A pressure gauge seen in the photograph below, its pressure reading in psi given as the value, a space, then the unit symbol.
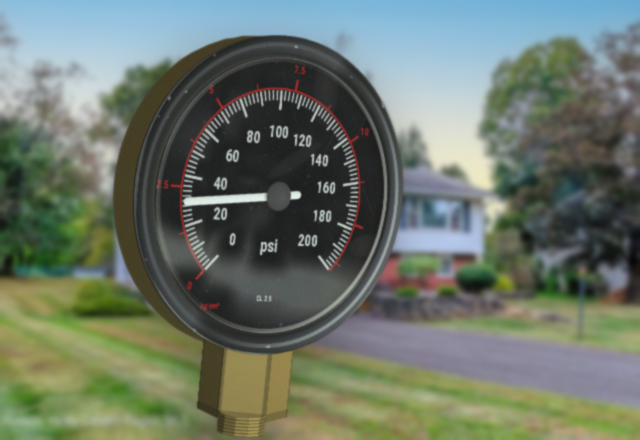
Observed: 30 psi
